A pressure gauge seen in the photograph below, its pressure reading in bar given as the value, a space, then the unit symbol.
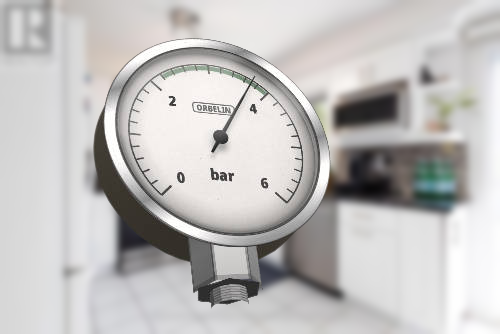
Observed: 3.7 bar
